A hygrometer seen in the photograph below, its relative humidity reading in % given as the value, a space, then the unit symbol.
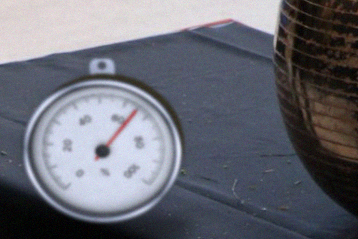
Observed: 65 %
